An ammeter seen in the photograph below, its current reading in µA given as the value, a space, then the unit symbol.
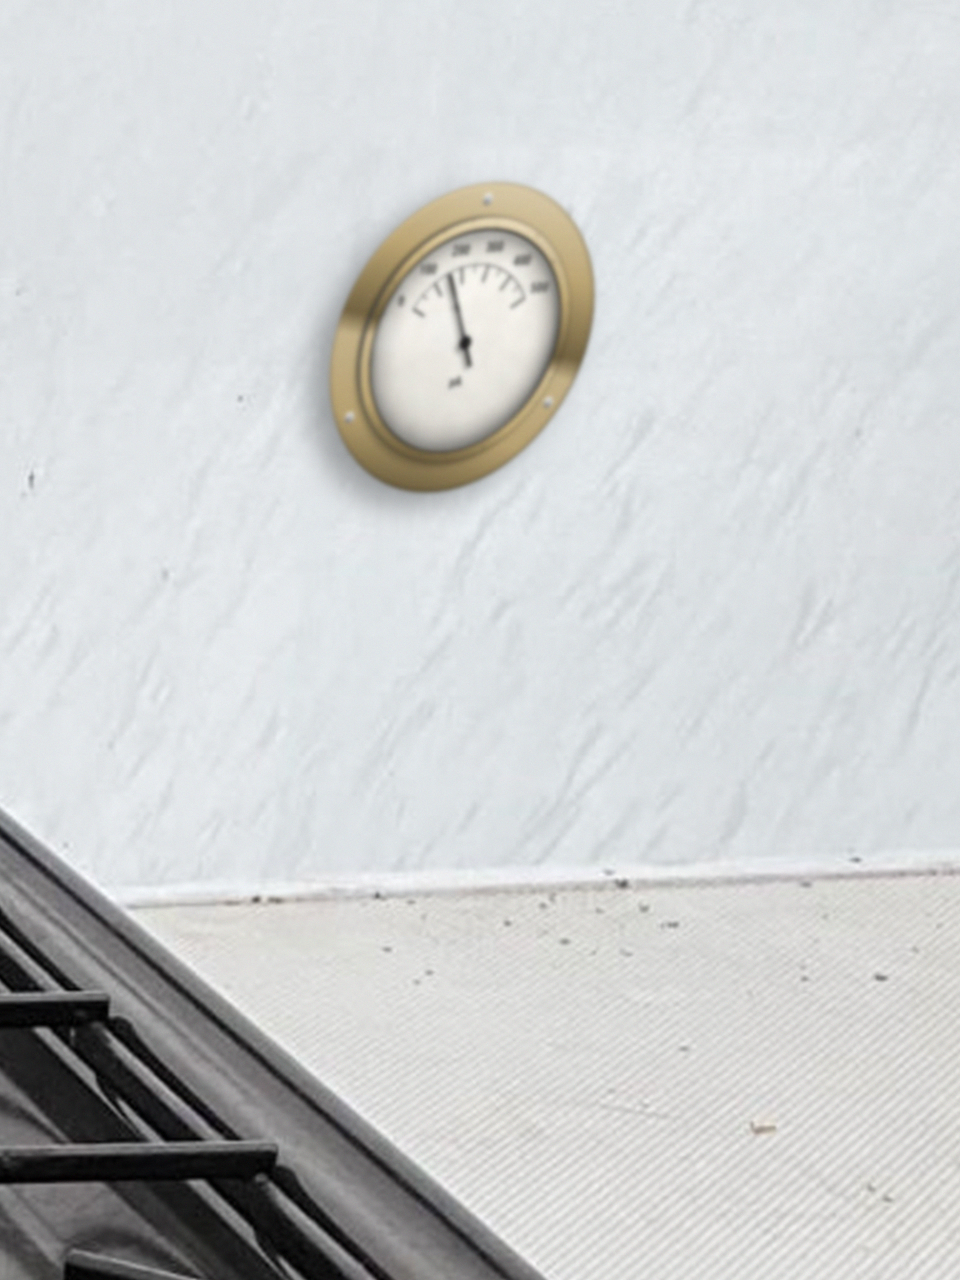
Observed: 150 µA
